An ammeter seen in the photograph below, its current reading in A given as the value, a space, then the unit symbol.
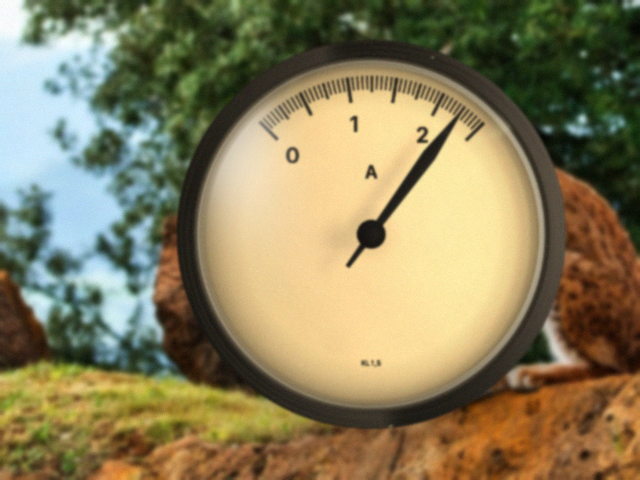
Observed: 2.25 A
